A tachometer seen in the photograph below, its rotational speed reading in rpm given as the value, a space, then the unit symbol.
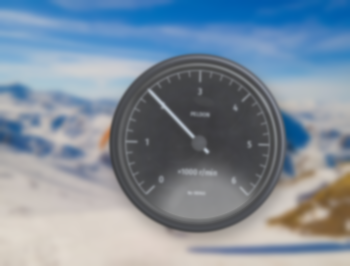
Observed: 2000 rpm
